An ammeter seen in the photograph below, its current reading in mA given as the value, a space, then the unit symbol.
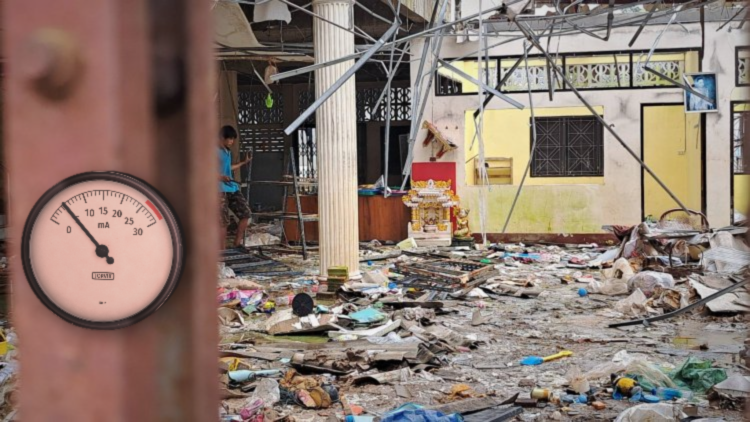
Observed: 5 mA
